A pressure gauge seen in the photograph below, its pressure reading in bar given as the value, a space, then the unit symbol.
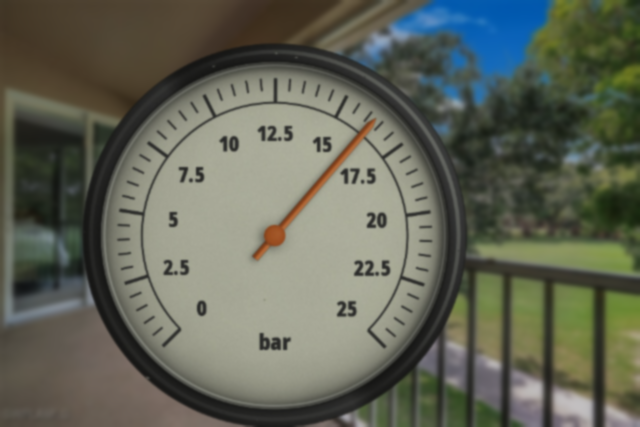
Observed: 16.25 bar
